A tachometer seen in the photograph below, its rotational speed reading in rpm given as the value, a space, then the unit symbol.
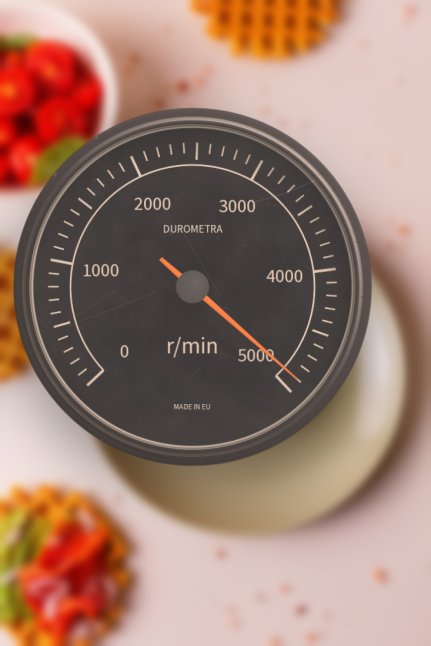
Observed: 4900 rpm
